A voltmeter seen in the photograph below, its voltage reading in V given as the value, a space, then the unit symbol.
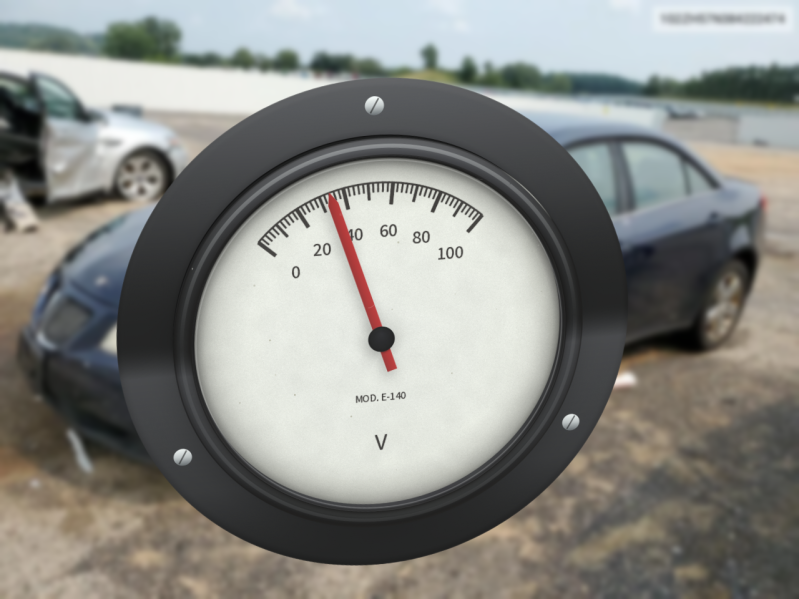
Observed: 34 V
